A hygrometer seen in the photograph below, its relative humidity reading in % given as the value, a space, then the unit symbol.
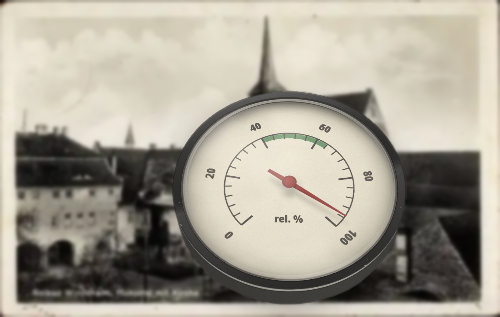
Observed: 96 %
